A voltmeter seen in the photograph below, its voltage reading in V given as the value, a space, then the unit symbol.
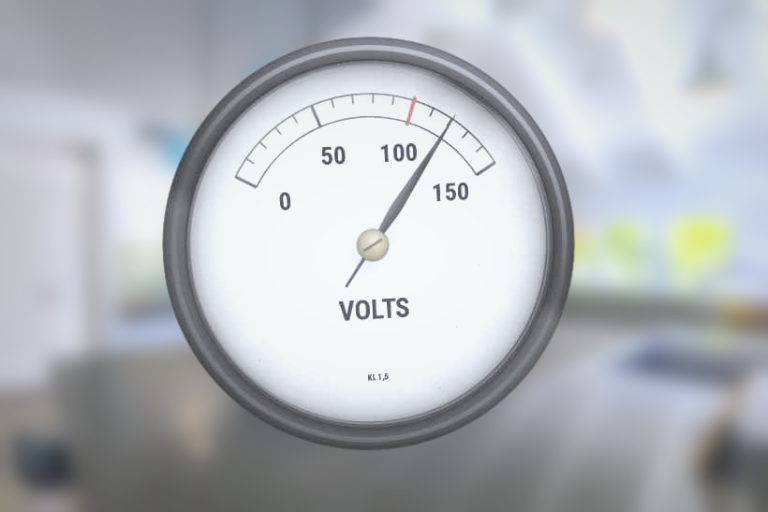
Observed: 120 V
